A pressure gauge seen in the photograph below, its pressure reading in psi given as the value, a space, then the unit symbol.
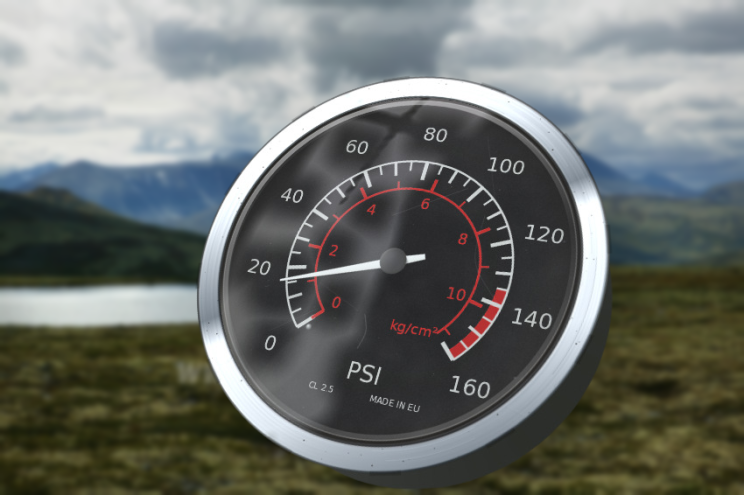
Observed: 15 psi
